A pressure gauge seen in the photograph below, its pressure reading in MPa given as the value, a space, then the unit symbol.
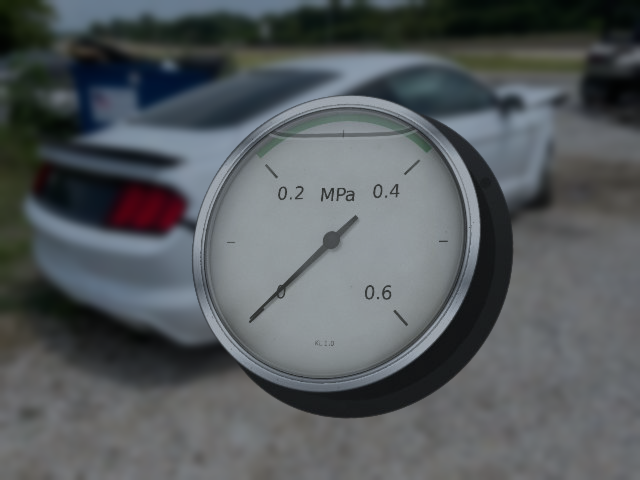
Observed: 0 MPa
